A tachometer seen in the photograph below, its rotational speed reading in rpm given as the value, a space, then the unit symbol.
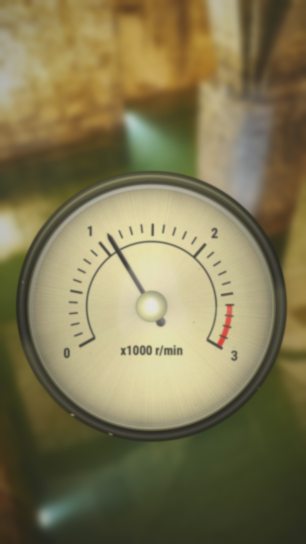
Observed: 1100 rpm
